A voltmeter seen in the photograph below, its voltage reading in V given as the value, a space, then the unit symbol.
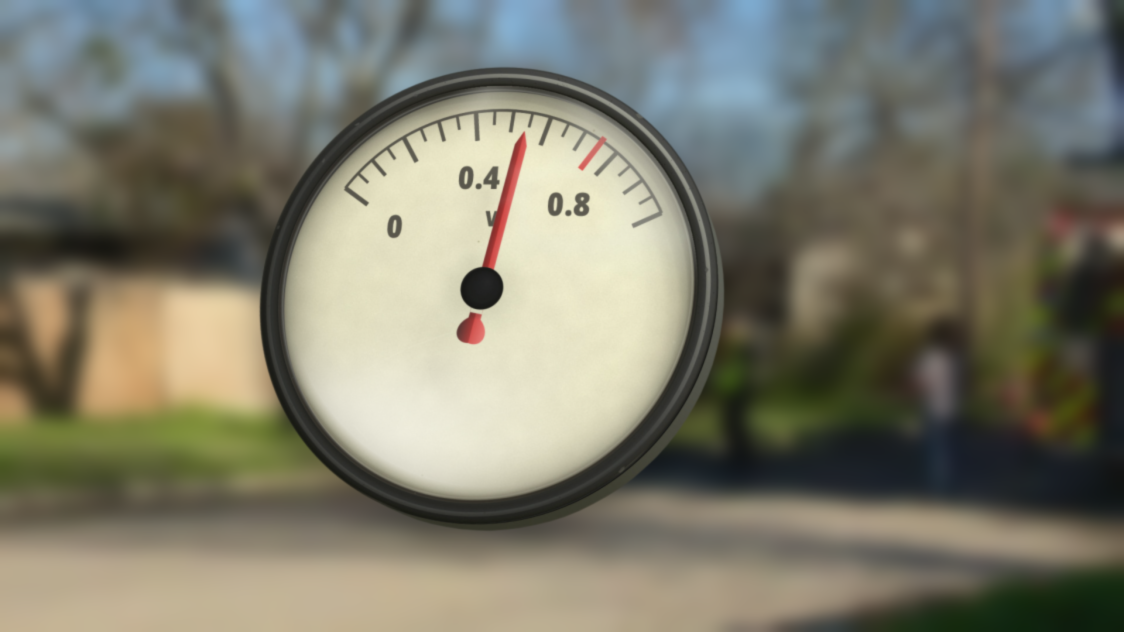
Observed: 0.55 V
